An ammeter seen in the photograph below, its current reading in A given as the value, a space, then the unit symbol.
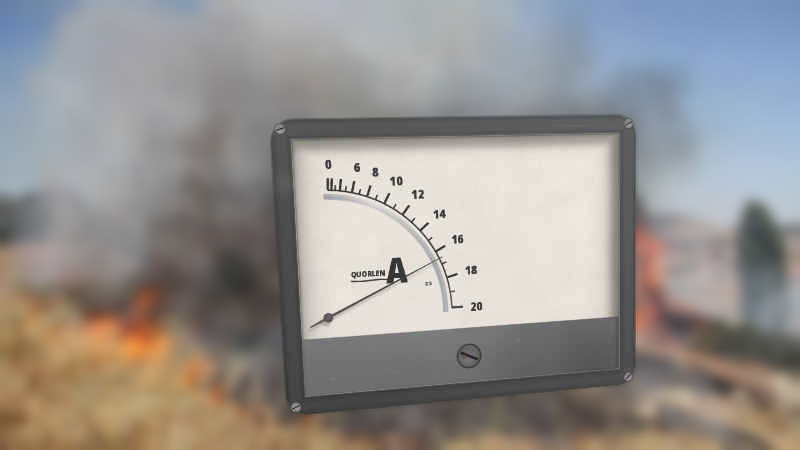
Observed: 16.5 A
